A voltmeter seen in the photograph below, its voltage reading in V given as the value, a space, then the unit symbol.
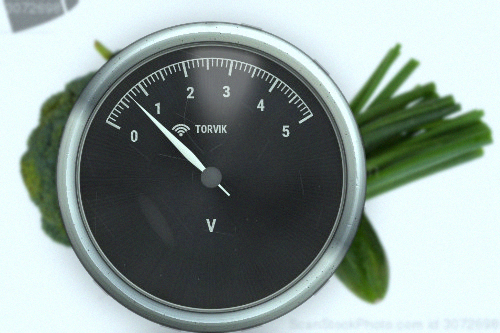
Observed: 0.7 V
